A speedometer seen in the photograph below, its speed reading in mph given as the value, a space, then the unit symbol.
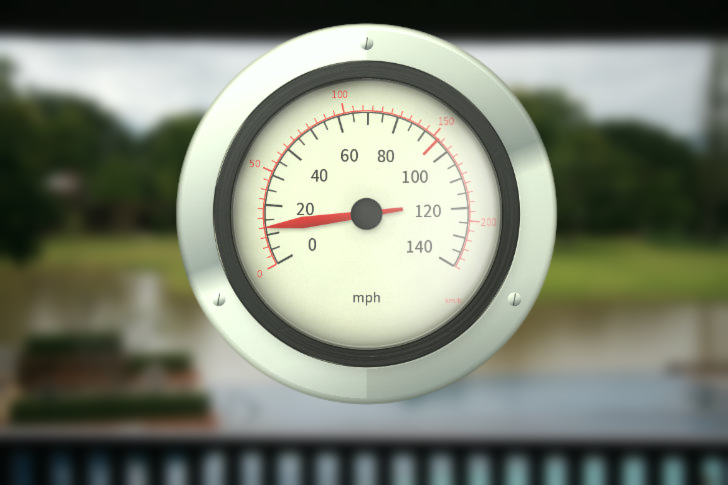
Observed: 12.5 mph
